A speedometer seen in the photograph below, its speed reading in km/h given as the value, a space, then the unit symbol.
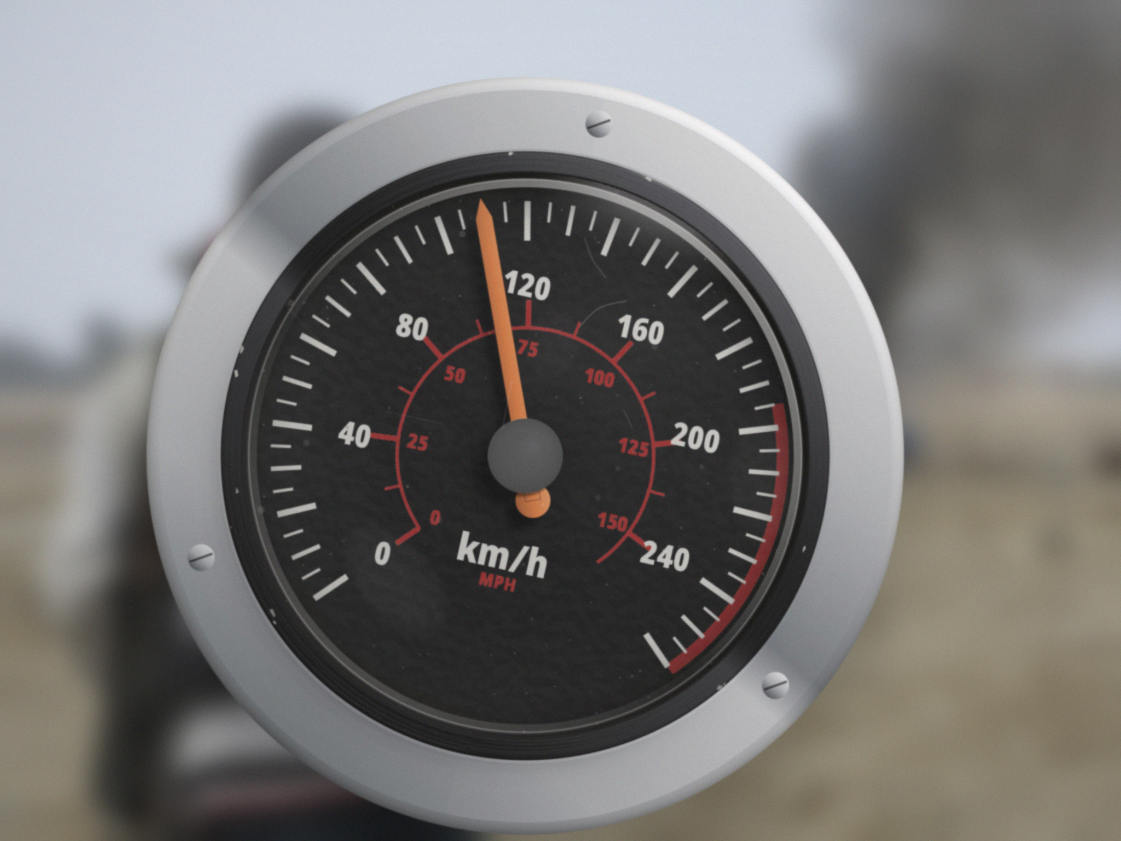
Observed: 110 km/h
